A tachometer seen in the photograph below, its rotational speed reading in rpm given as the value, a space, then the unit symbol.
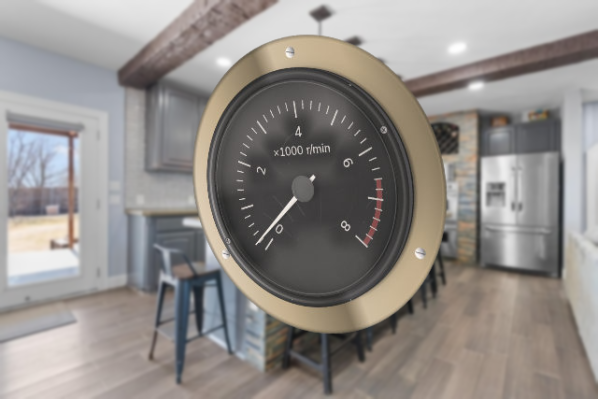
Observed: 200 rpm
